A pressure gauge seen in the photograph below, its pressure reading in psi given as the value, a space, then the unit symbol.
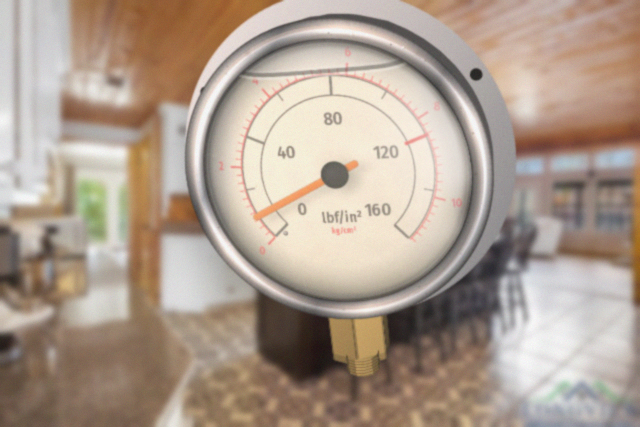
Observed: 10 psi
